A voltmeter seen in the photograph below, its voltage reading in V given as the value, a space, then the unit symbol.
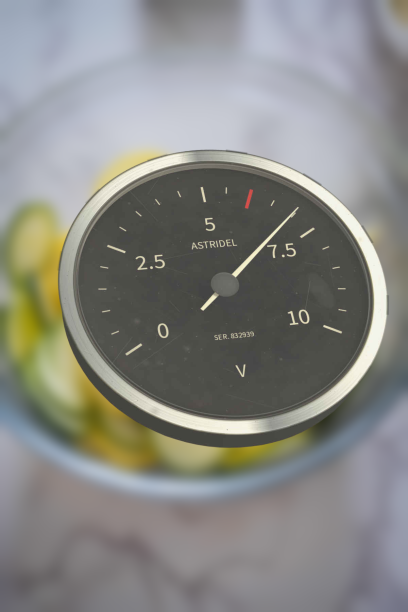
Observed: 7 V
